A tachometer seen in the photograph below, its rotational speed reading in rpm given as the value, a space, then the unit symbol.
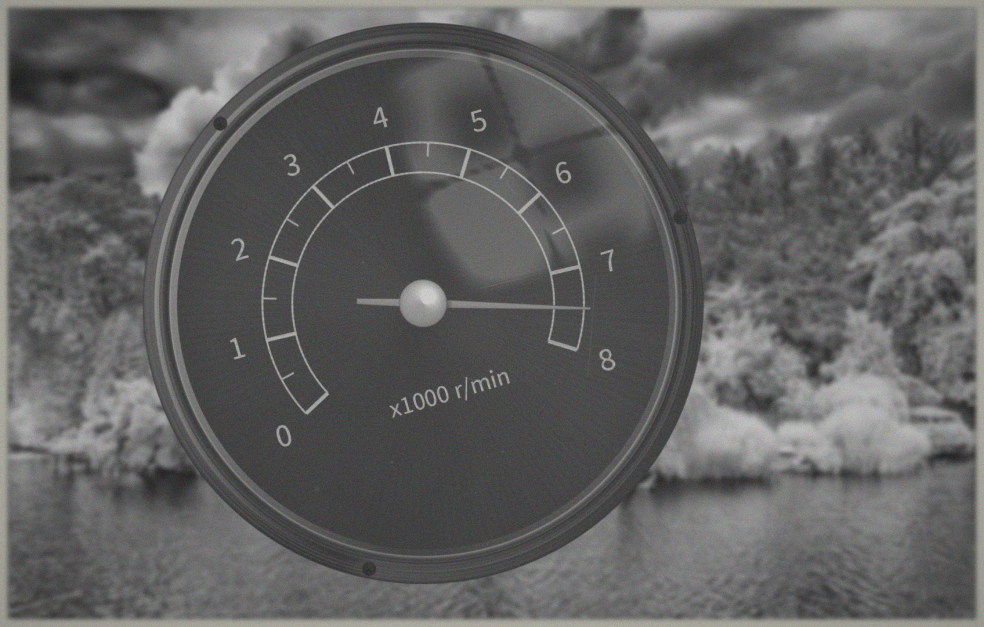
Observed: 7500 rpm
